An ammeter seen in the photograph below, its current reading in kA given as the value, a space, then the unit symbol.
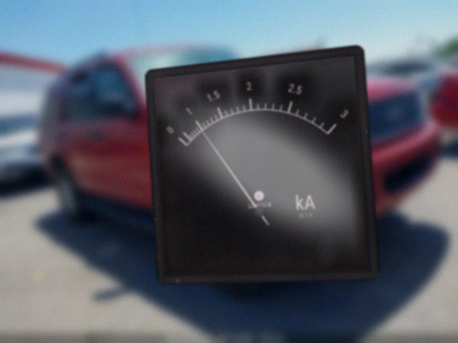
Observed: 1 kA
